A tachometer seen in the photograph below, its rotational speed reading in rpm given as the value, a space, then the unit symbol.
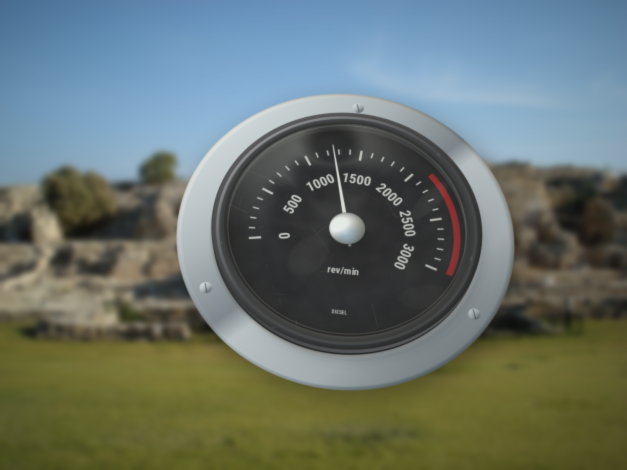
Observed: 1250 rpm
